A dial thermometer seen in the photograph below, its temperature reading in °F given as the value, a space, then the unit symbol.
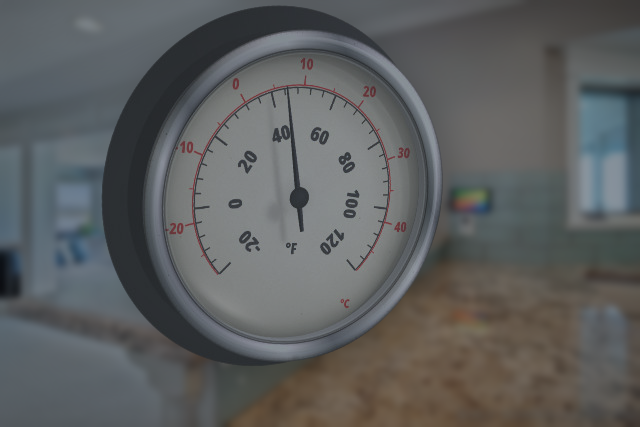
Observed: 44 °F
